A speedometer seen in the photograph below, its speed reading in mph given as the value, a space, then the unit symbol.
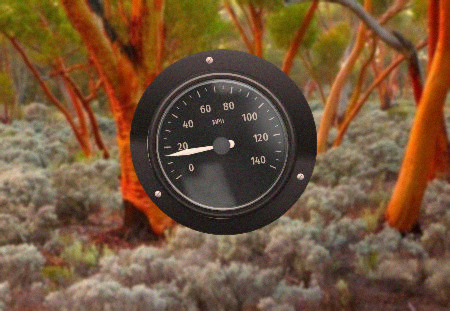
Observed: 15 mph
